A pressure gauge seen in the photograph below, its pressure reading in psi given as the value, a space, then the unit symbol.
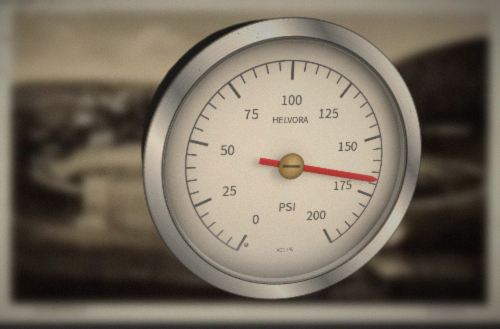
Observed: 167.5 psi
